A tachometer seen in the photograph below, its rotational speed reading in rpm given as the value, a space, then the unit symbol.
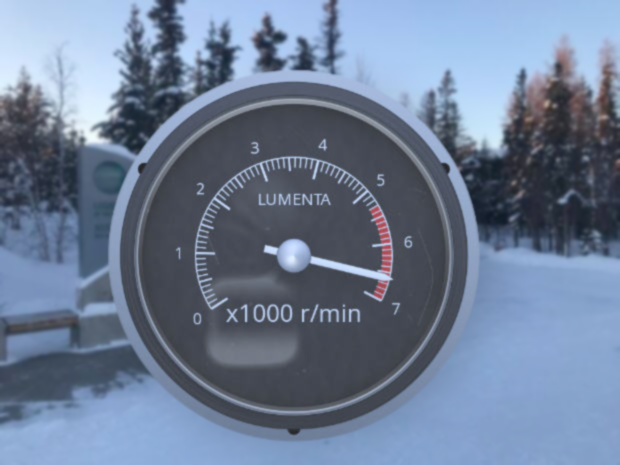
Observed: 6600 rpm
